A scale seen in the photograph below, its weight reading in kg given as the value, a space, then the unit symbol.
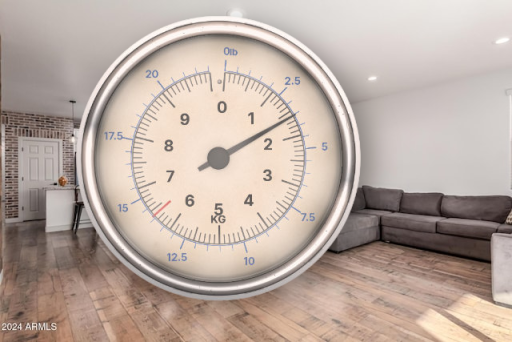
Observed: 1.6 kg
